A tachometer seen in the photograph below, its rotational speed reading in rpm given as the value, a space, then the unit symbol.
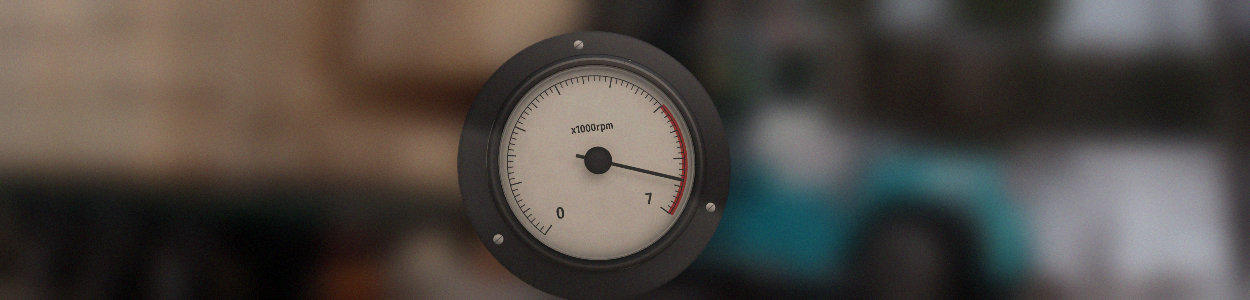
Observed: 6400 rpm
